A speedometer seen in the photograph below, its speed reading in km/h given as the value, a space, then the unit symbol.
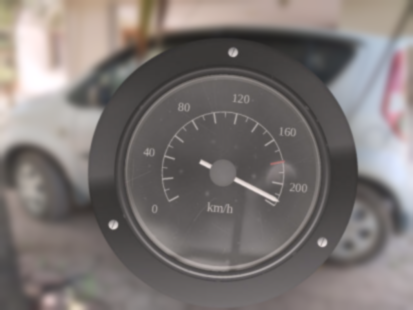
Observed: 215 km/h
